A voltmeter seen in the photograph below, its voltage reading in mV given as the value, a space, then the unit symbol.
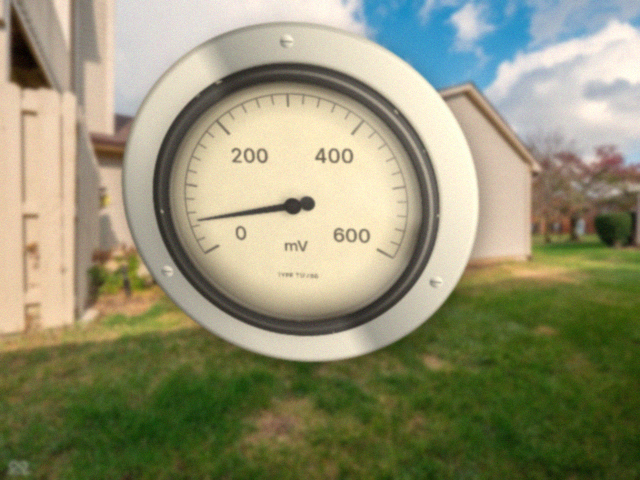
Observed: 50 mV
